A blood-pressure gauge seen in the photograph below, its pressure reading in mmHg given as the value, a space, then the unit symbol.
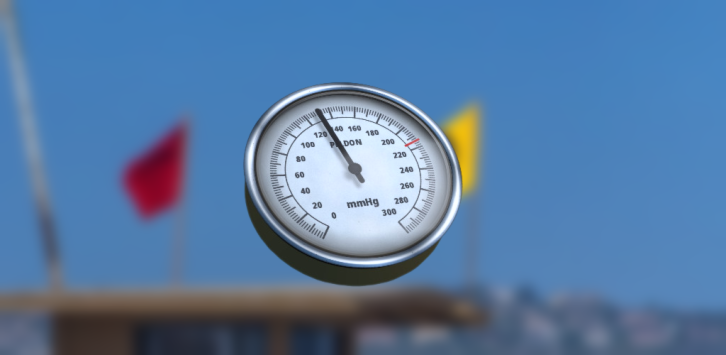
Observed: 130 mmHg
